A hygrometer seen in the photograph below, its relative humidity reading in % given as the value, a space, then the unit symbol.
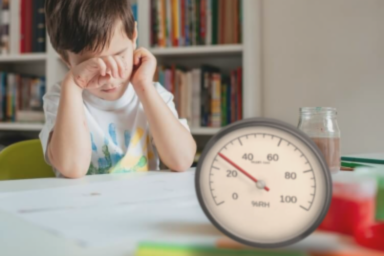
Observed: 28 %
